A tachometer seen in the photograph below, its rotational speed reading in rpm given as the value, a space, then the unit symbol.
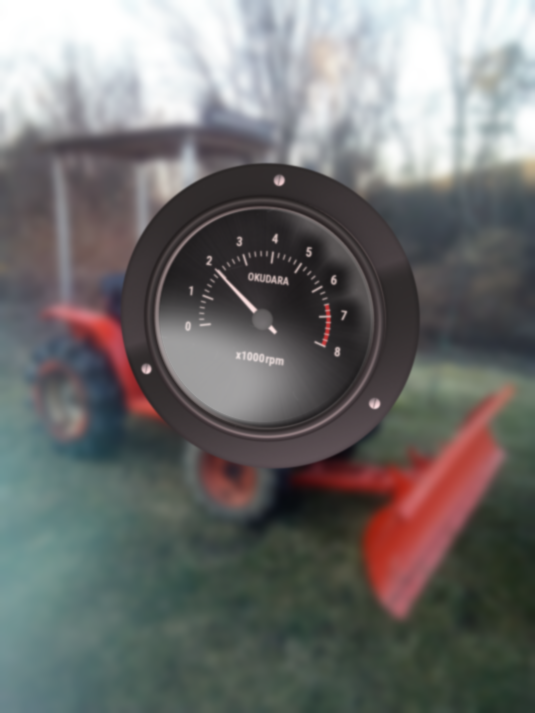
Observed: 2000 rpm
